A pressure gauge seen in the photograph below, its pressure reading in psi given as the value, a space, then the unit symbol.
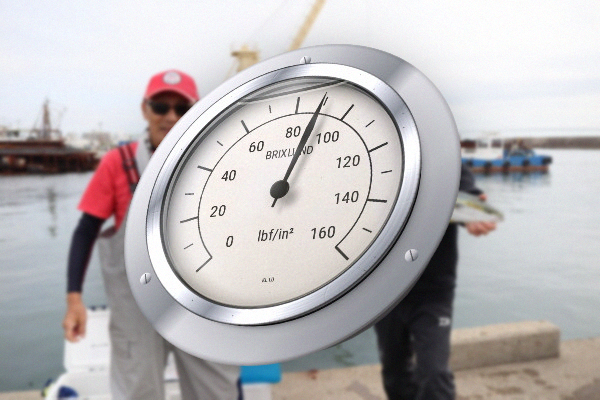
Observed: 90 psi
